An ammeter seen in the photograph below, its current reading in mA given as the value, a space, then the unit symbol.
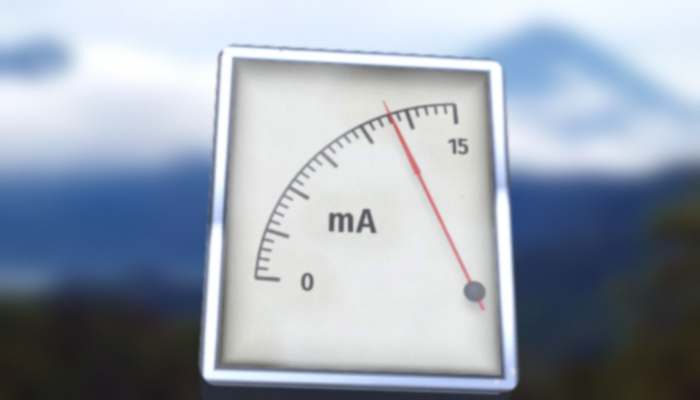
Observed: 11.5 mA
